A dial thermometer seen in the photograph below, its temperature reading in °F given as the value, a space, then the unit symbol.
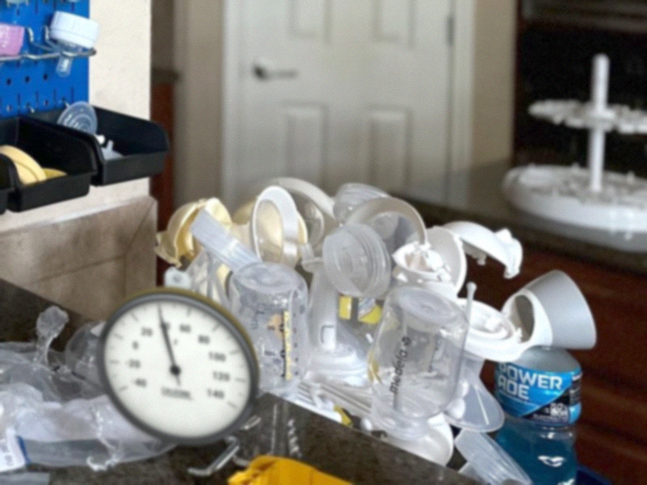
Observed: 40 °F
